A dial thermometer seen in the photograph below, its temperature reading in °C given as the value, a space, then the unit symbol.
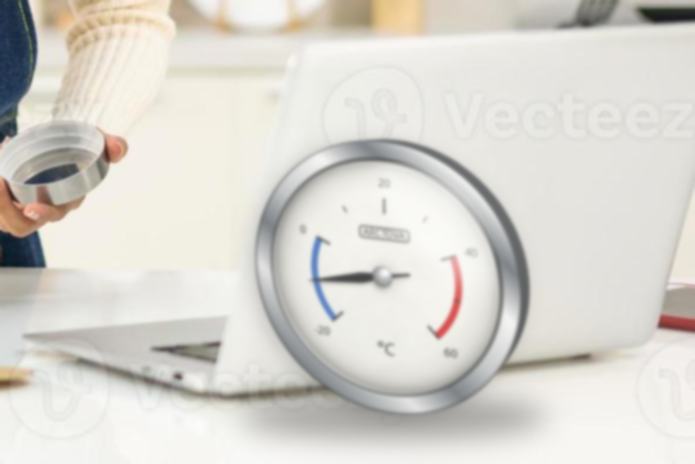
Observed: -10 °C
